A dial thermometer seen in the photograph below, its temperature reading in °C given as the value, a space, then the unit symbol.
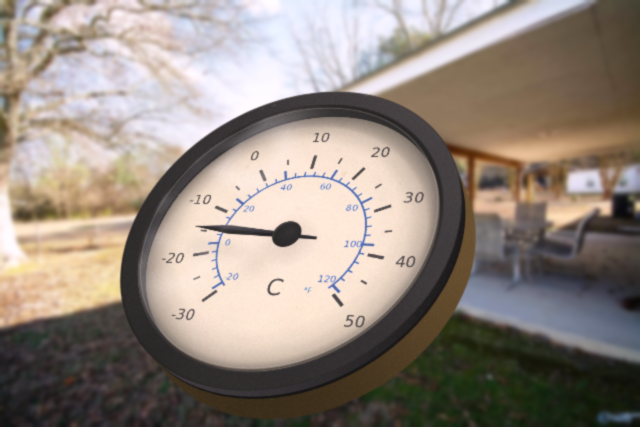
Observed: -15 °C
